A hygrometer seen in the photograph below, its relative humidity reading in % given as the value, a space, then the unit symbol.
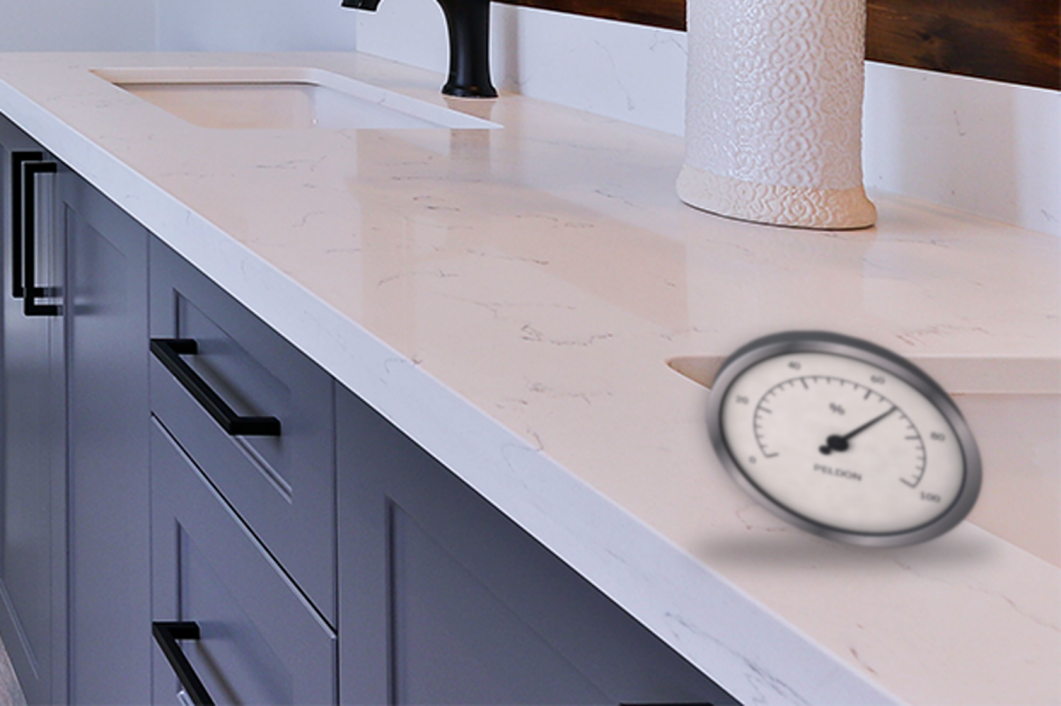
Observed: 68 %
